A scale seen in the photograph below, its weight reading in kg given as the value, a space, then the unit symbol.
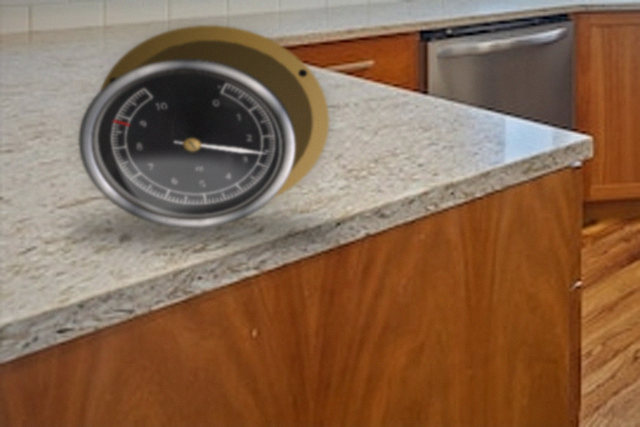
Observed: 2.5 kg
